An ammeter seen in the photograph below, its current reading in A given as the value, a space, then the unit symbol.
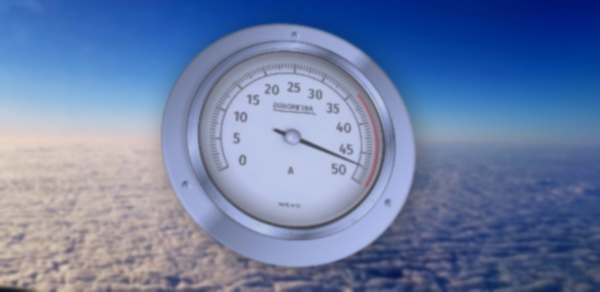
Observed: 47.5 A
